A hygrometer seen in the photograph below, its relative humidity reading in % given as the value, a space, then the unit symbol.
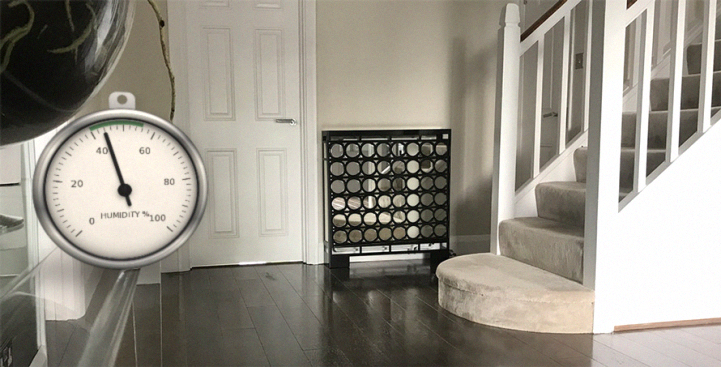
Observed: 44 %
